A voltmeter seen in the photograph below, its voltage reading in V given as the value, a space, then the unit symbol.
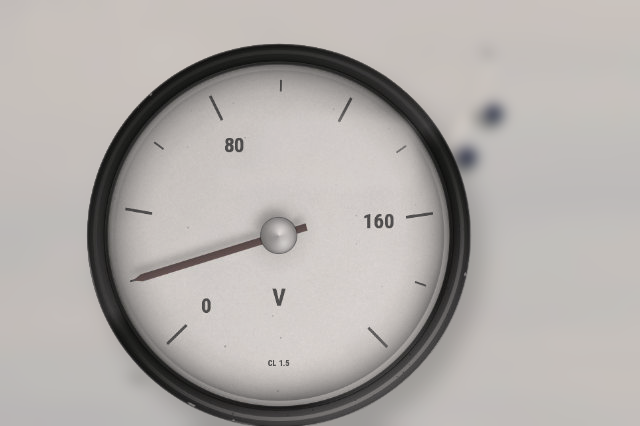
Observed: 20 V
